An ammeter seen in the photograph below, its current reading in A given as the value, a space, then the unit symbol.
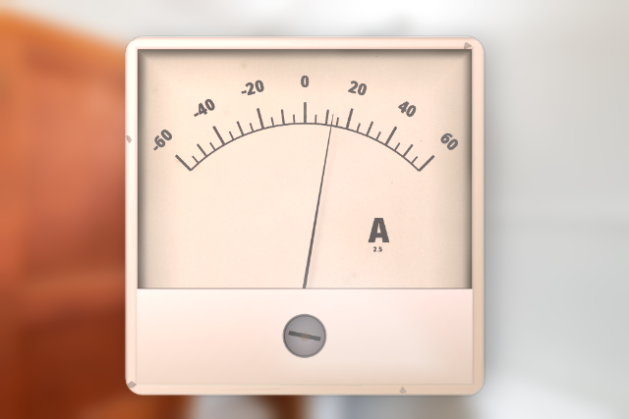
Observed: 12.5 A
